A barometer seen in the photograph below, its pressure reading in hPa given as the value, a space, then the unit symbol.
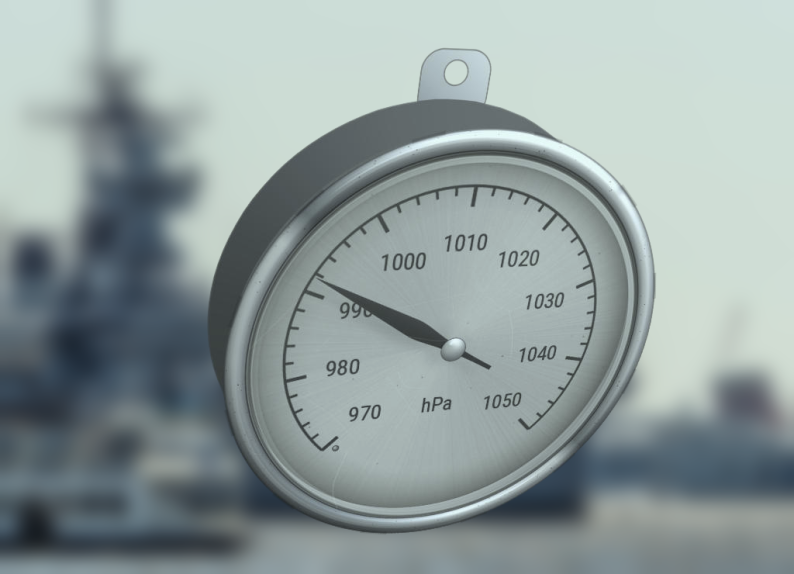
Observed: 992 hPa
